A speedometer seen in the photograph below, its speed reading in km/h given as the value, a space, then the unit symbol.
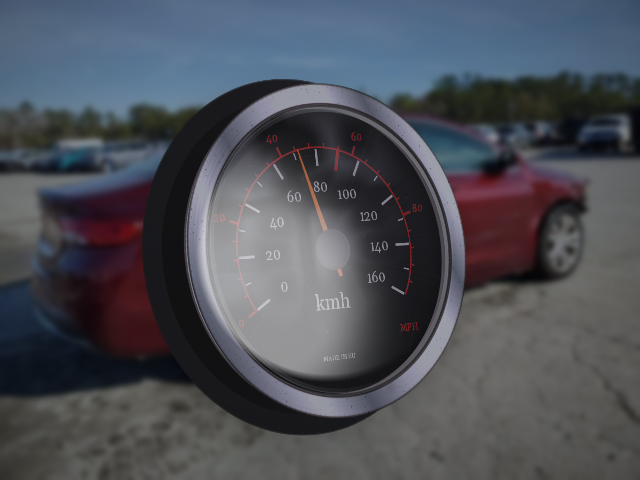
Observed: 70 km/h
